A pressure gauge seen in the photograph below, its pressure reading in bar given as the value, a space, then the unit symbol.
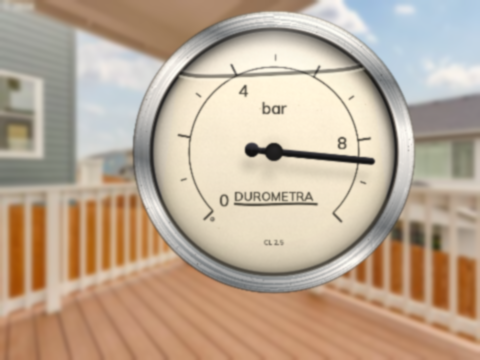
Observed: 8.5 bar
